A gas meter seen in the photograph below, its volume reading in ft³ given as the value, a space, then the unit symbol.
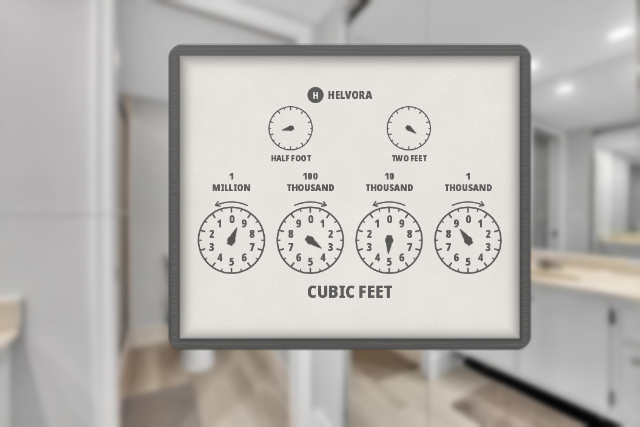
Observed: 934900 ft³
